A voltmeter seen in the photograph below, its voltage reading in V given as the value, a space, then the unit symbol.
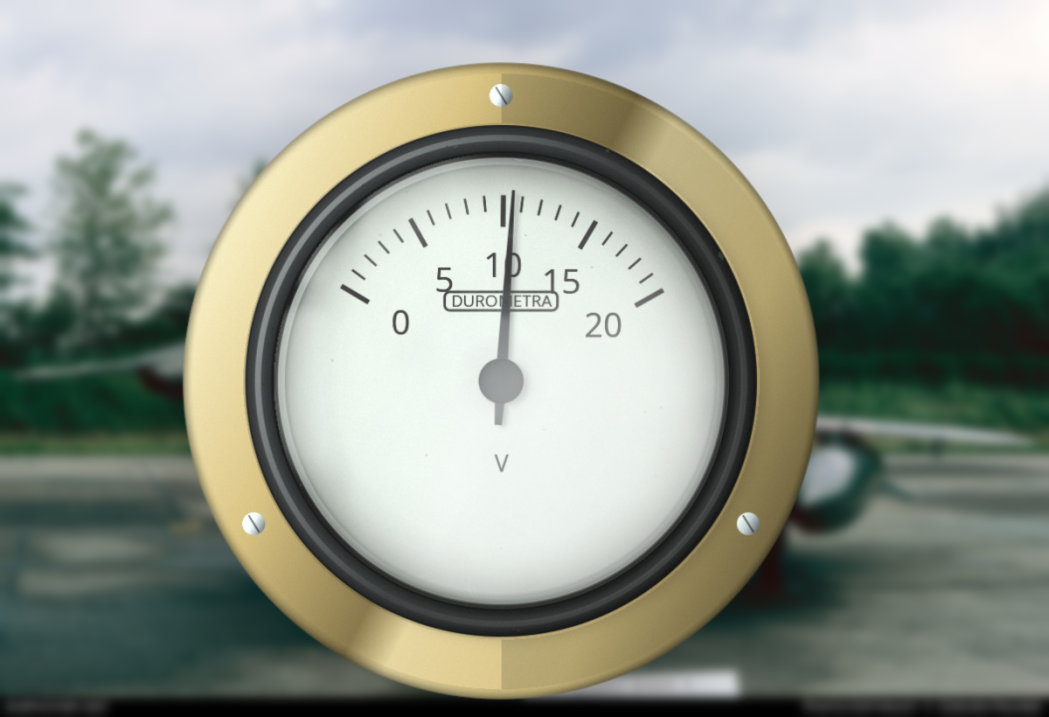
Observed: 10.5 V
